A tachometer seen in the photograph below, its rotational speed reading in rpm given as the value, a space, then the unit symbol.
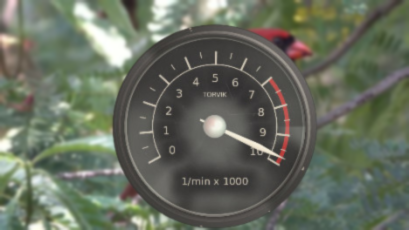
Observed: 9750 rpm
